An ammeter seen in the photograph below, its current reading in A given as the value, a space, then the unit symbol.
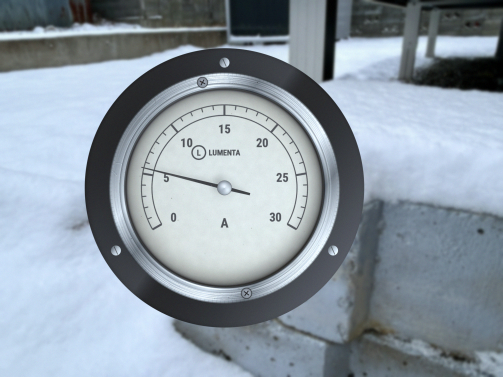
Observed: 5.5 A
